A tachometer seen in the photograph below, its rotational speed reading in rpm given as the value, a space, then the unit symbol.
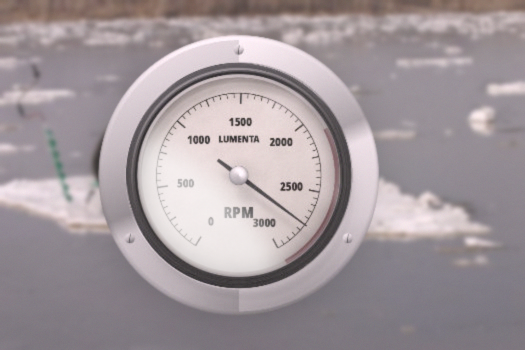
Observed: 2750 rpm
